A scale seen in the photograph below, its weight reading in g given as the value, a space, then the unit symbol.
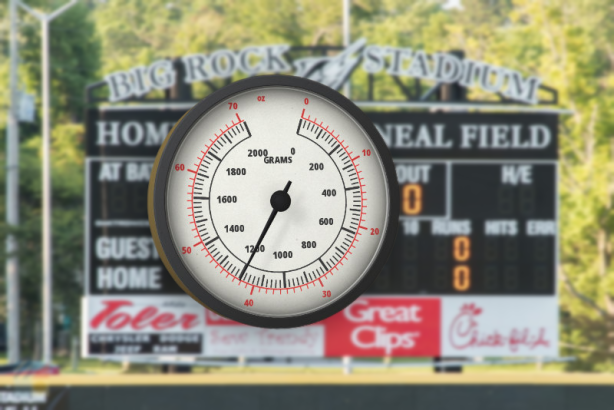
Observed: 1200 g
